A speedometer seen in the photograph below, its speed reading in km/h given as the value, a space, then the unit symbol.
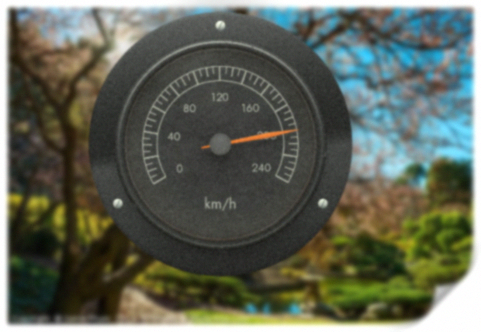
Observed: 200 km/h
